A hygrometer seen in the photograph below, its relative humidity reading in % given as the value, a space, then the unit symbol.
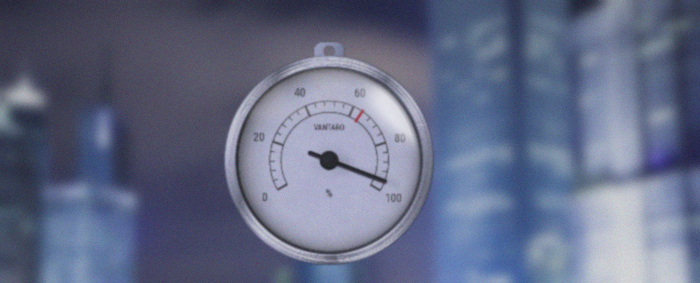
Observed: 96 %
